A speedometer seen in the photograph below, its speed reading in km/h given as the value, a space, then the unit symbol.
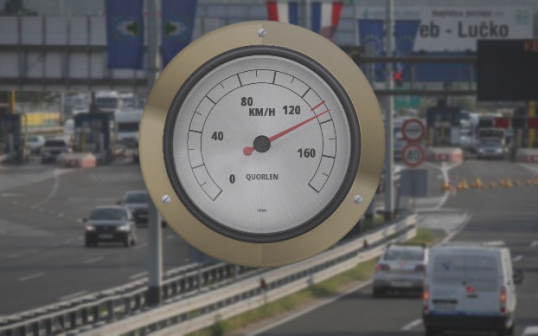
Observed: 135 km/h
